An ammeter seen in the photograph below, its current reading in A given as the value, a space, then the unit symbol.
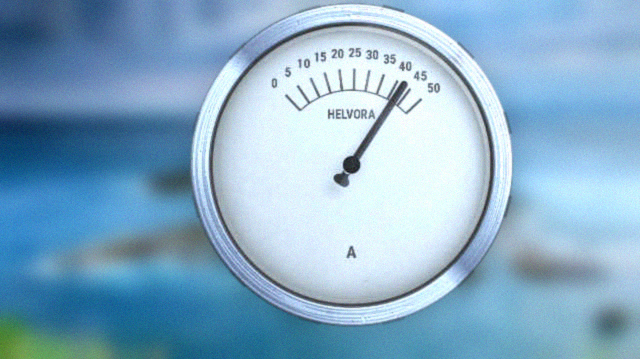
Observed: 42.5 A
